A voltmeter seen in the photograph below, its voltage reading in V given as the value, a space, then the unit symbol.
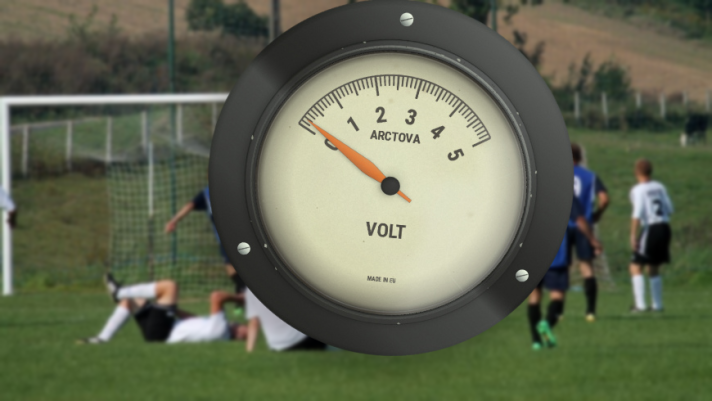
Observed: 0.2 V
